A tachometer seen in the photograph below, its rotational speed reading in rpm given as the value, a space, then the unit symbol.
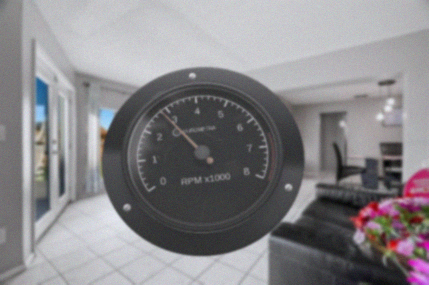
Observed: 2800 rpm
